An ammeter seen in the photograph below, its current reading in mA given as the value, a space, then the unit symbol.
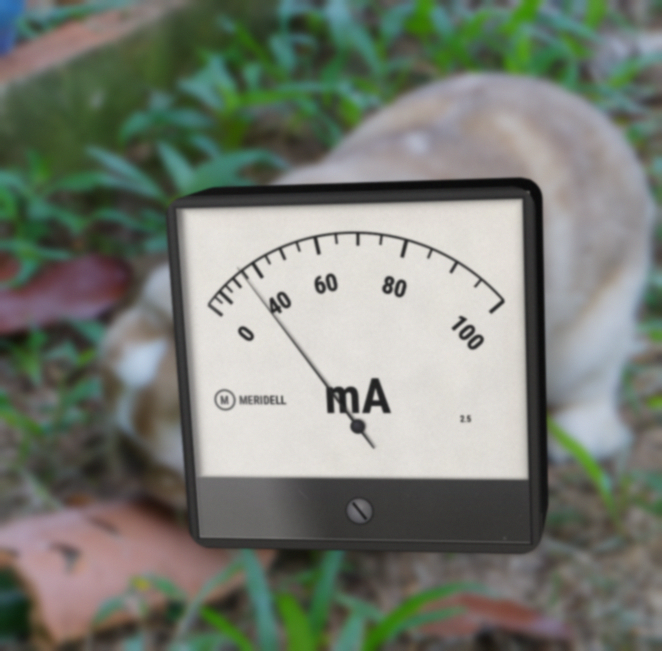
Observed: 35 mA
